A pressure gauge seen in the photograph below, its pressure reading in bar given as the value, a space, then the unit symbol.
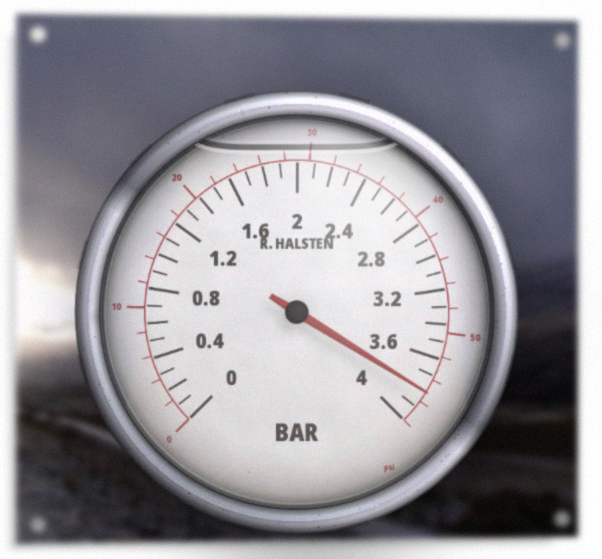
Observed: 3.8 bar
